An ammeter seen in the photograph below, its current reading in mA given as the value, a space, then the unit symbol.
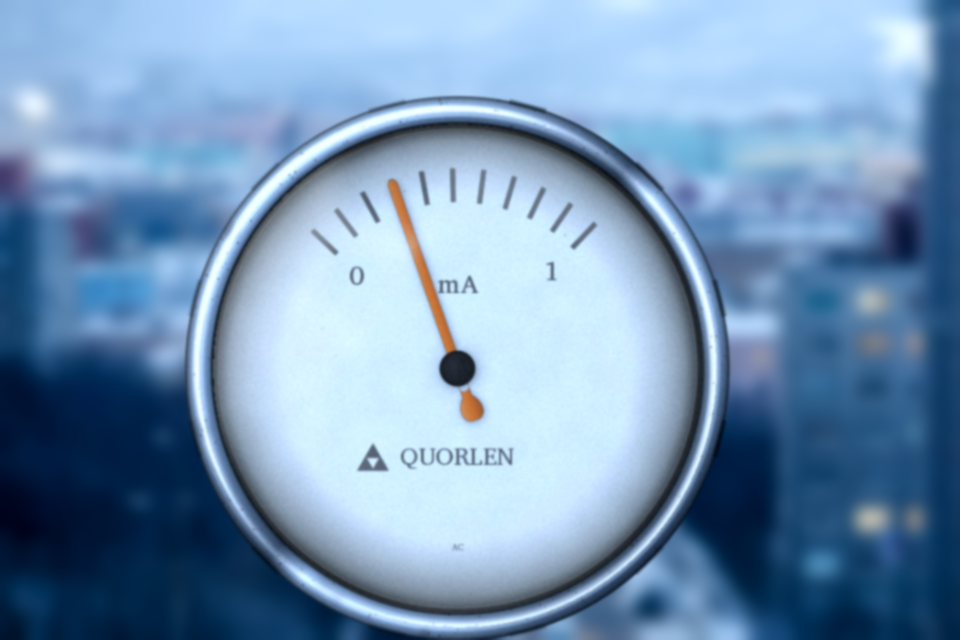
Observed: 0.3 mA
